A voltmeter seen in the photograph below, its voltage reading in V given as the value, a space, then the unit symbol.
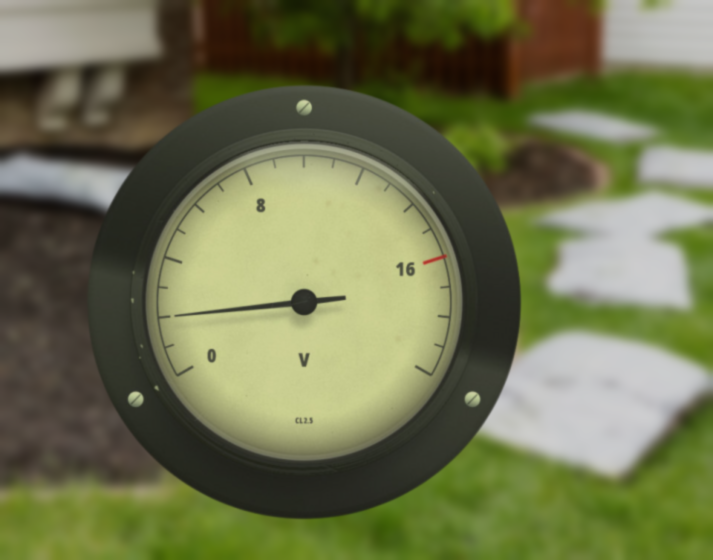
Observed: 2 V
